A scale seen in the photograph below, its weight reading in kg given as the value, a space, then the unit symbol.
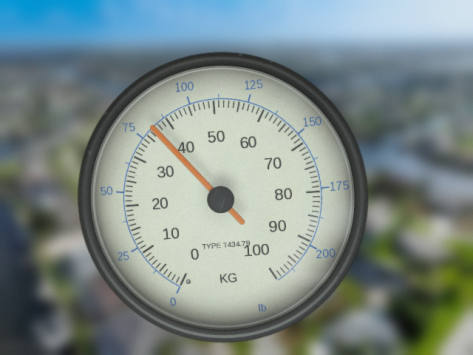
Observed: 37 kg
